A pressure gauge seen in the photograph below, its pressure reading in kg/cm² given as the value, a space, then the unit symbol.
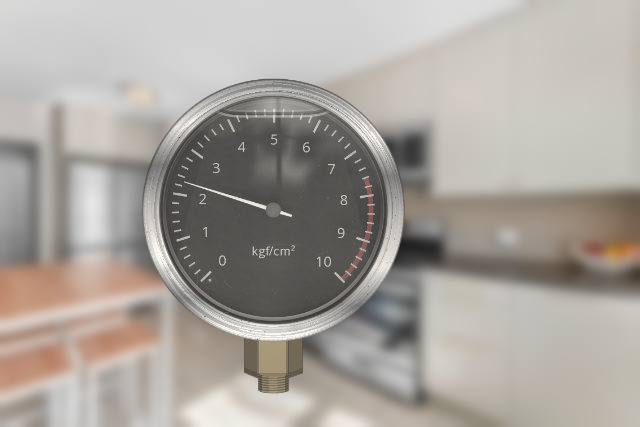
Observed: 2.3 kg/cm²
